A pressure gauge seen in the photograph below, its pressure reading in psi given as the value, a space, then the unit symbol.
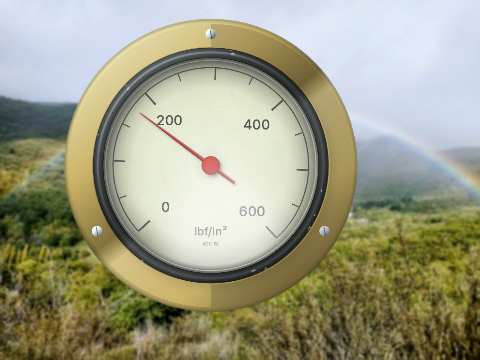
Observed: 175 psi
